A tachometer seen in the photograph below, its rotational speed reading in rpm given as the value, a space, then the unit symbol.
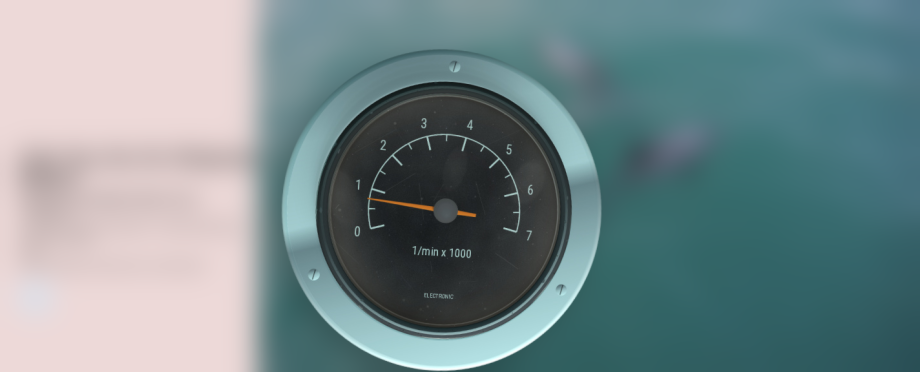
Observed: 750 rpm
